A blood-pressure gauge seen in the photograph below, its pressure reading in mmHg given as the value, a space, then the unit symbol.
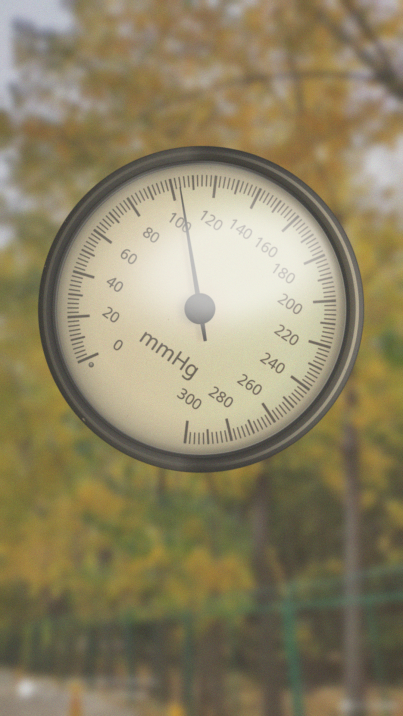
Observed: 104 mmHg
